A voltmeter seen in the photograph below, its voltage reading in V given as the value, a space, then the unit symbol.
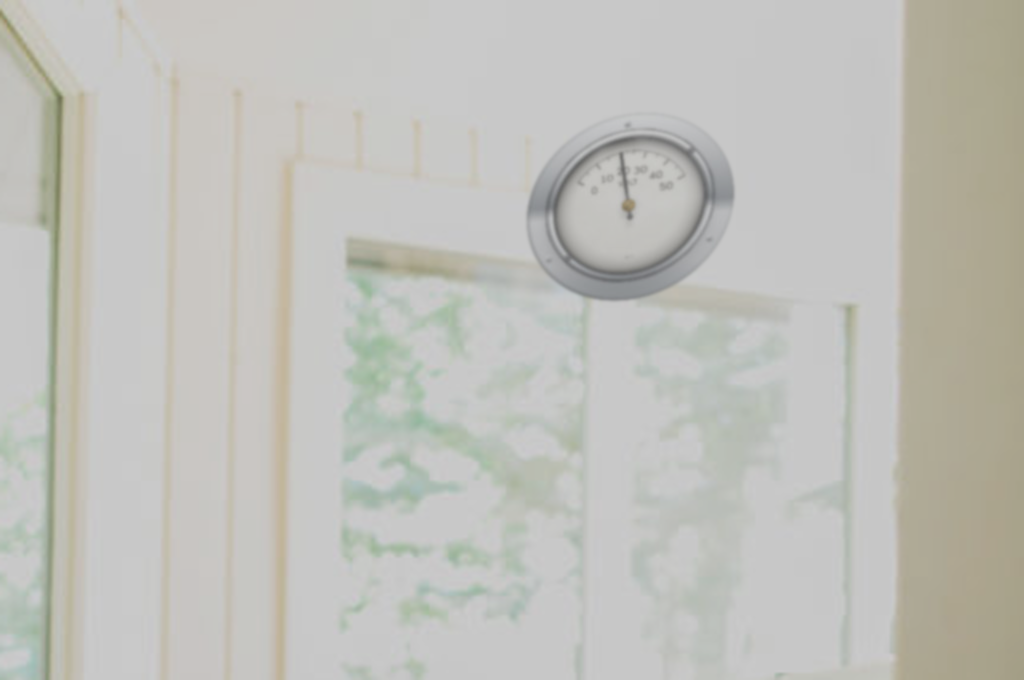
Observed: 20 V
